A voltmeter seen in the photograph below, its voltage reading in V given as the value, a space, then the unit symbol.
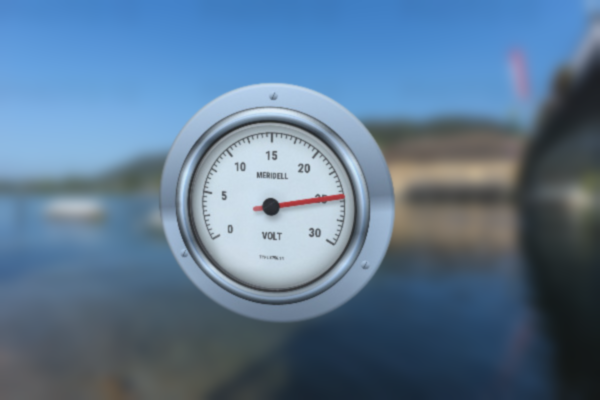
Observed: 25 V
